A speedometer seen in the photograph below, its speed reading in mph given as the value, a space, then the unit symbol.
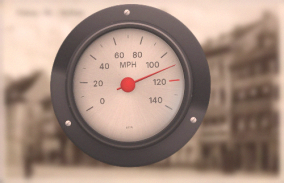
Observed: 110 mph
